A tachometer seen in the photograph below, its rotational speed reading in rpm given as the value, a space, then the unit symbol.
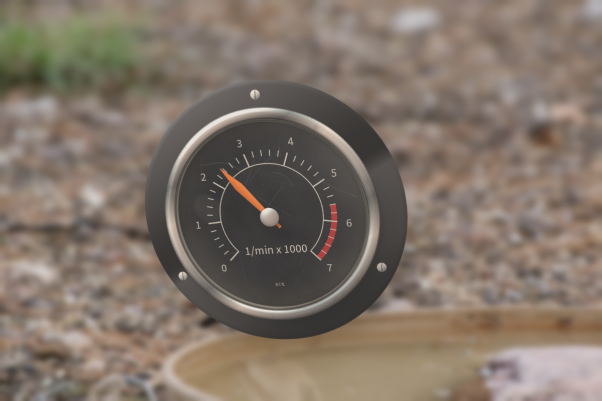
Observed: 2400 rpm
